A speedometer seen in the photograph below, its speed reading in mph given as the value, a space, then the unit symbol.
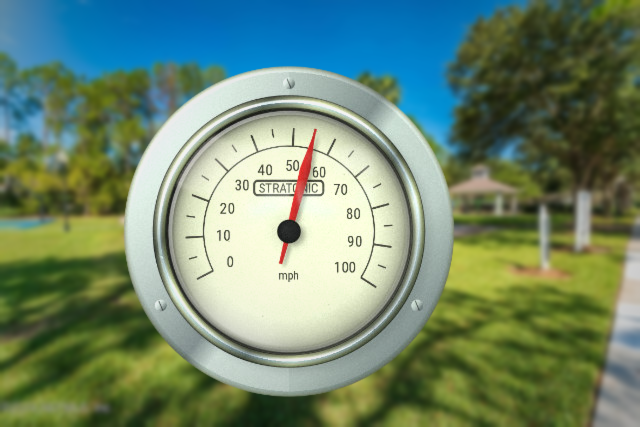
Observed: 55 mph
